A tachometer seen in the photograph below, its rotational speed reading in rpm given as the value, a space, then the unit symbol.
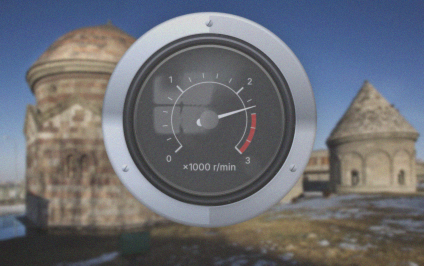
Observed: 2300 rpm
